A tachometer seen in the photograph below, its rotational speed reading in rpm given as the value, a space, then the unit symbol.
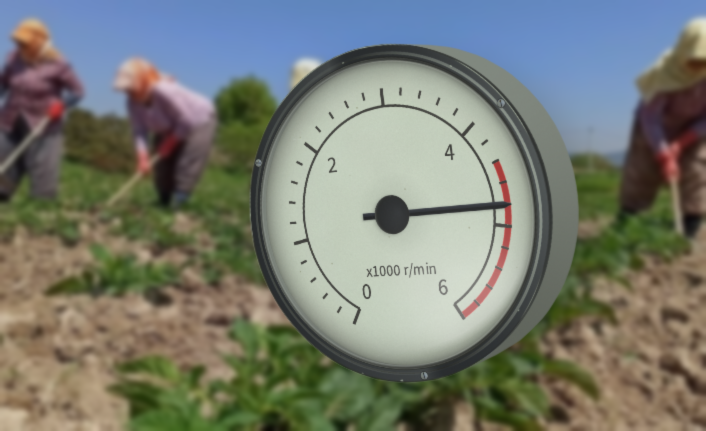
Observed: 4800 rpm
